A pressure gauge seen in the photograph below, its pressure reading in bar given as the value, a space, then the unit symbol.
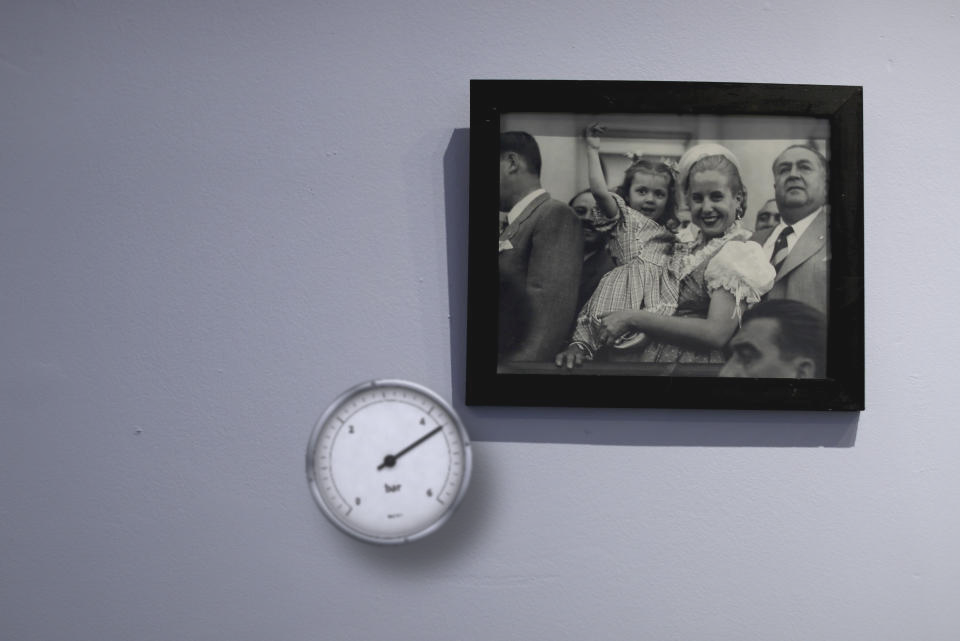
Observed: 4.4 bar
